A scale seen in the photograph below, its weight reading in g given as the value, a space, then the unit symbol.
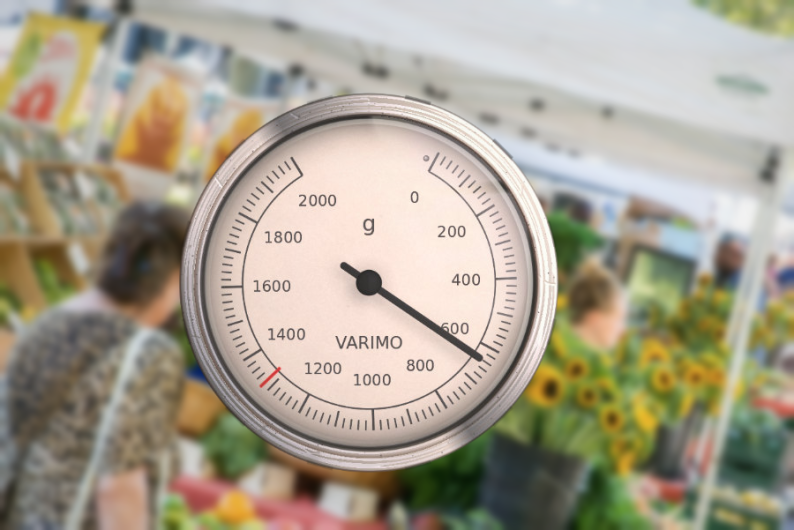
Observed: 640 g
